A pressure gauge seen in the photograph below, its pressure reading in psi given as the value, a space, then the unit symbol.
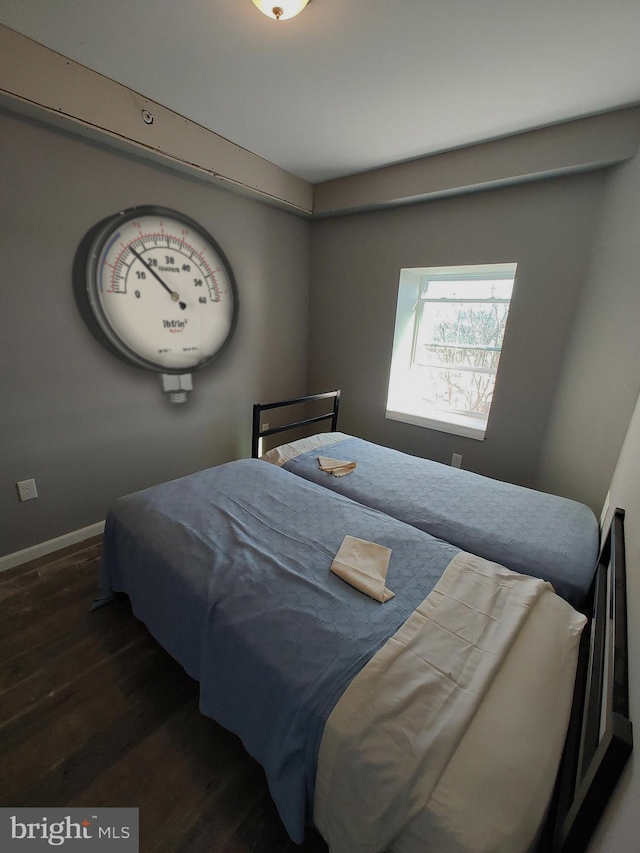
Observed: 15 psi
